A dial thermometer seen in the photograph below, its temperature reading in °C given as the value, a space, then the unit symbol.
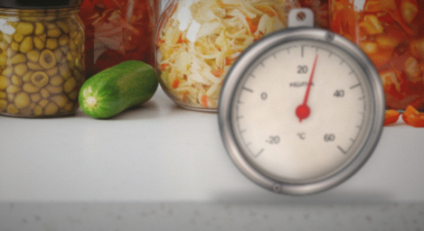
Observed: 24 °C
